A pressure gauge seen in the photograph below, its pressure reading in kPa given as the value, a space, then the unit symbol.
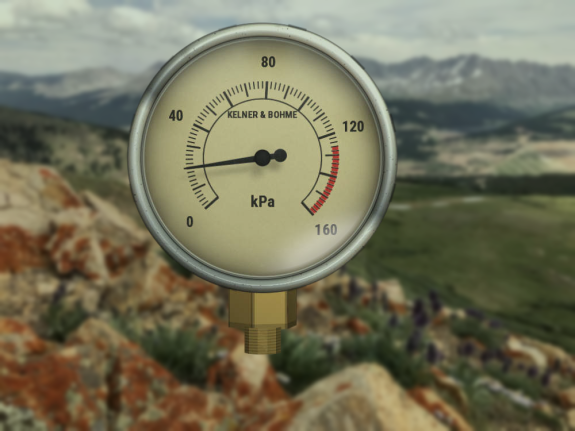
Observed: 20 kPa
